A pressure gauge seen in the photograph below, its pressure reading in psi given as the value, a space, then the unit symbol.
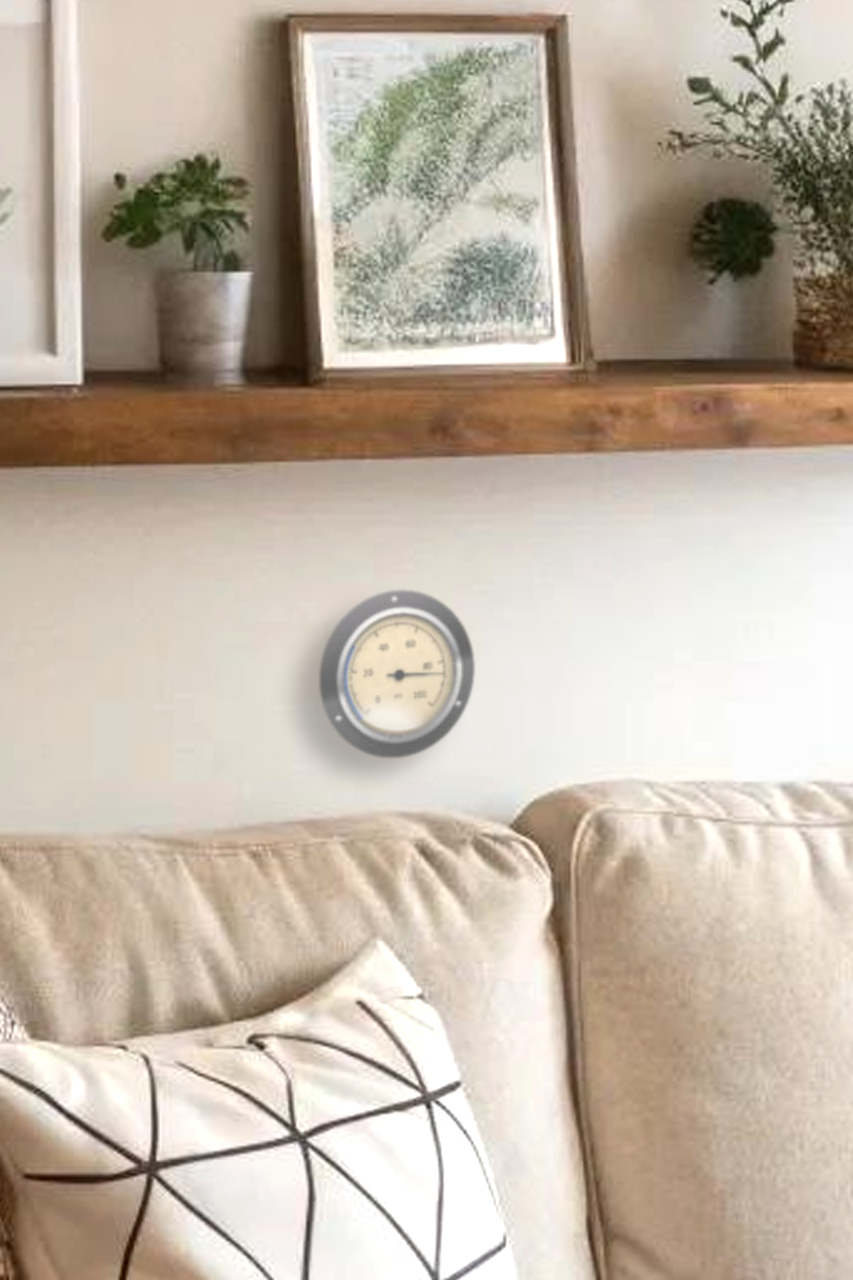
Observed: 85 psi
